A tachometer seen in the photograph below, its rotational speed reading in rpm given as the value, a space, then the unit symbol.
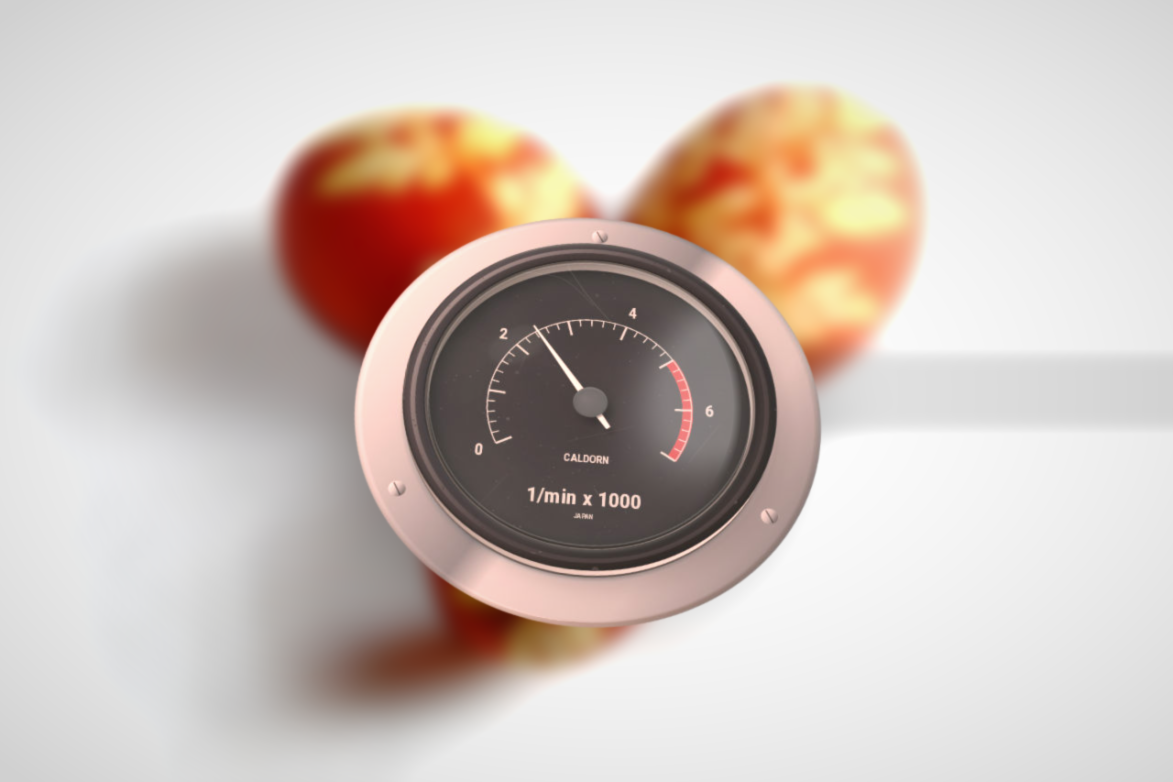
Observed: 2400 rpm
